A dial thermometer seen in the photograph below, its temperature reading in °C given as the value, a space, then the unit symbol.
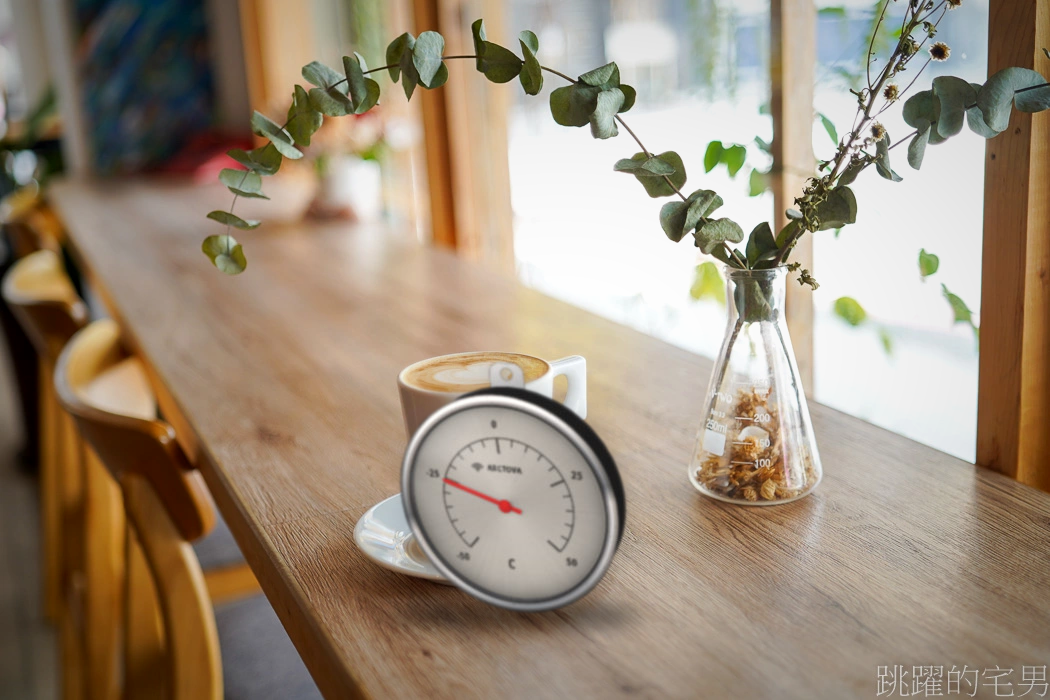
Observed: -25 °C
